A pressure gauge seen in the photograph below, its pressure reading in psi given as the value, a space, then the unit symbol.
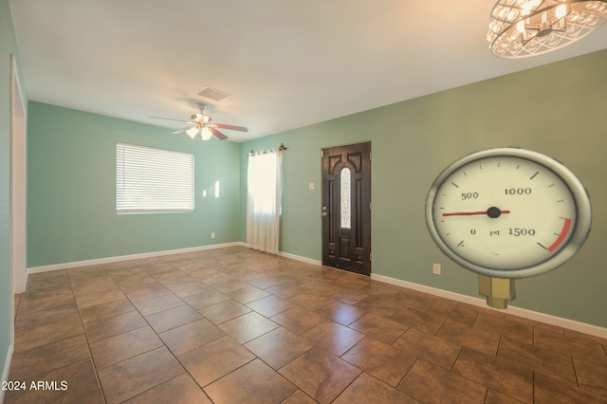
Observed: 250 psi
